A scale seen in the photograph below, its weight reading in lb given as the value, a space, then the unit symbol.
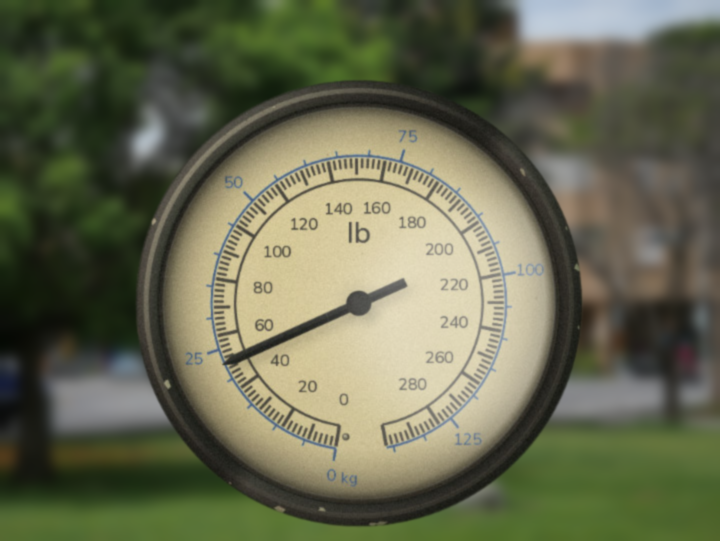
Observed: 50 lb
